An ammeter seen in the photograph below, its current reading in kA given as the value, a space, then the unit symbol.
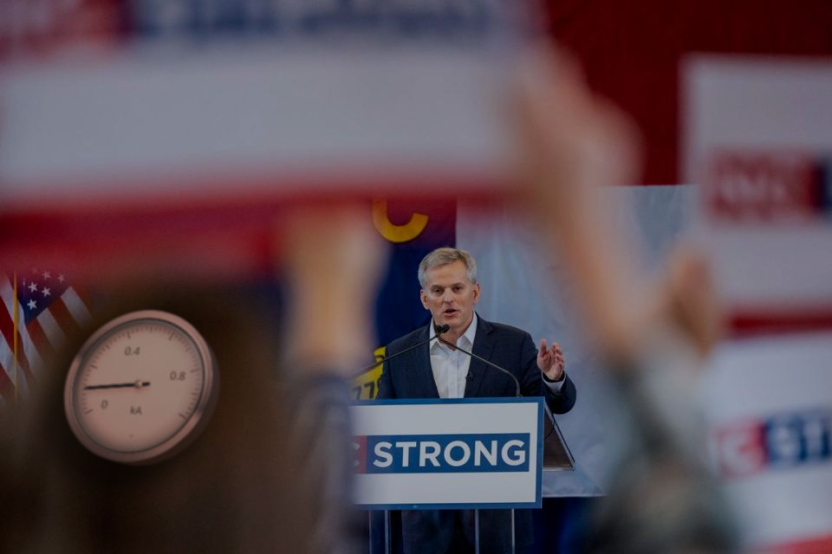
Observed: 0.1 kA
